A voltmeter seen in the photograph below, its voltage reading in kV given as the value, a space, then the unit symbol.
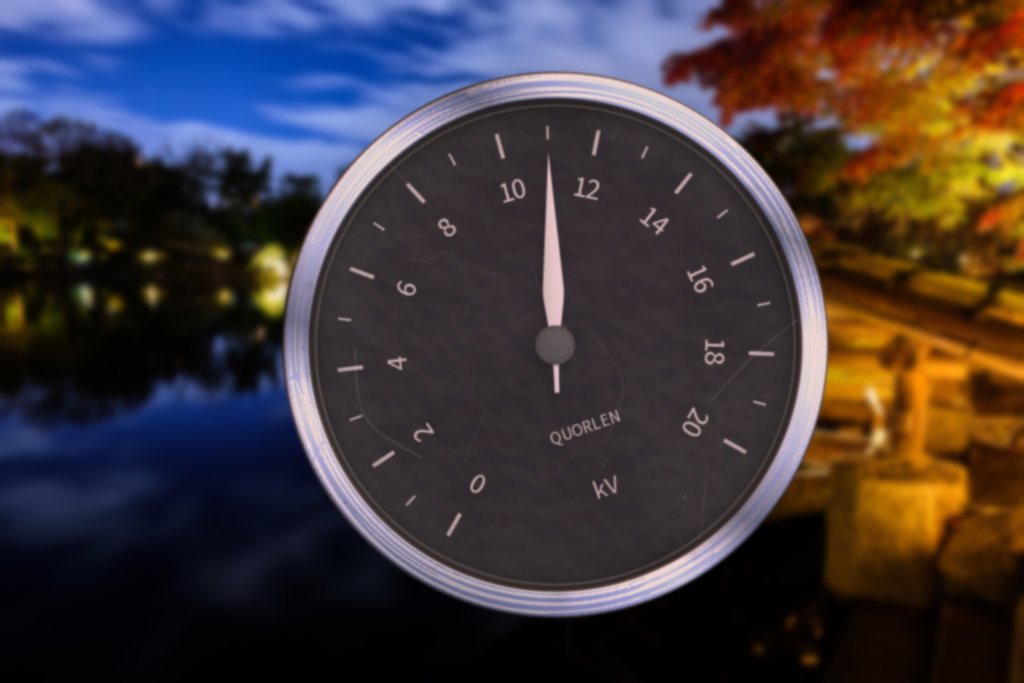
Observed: 11 kV
